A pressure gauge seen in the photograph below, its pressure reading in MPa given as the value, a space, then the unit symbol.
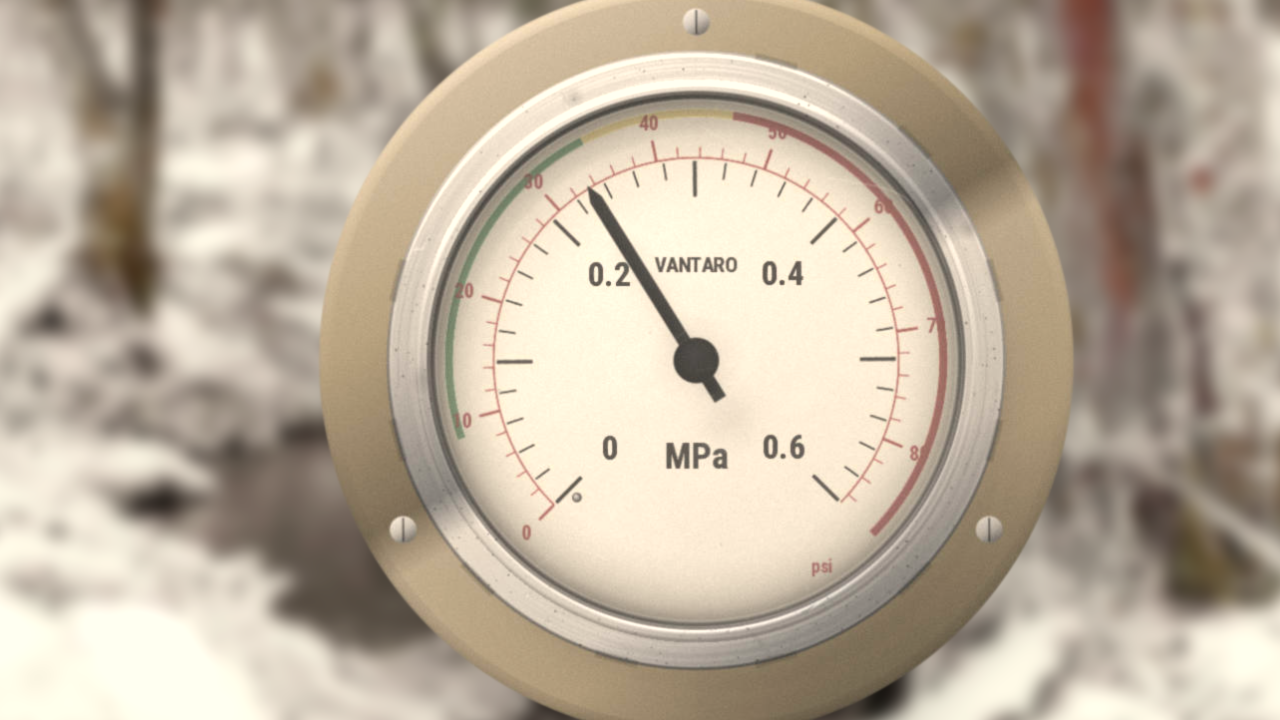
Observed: 0.23 MPa
